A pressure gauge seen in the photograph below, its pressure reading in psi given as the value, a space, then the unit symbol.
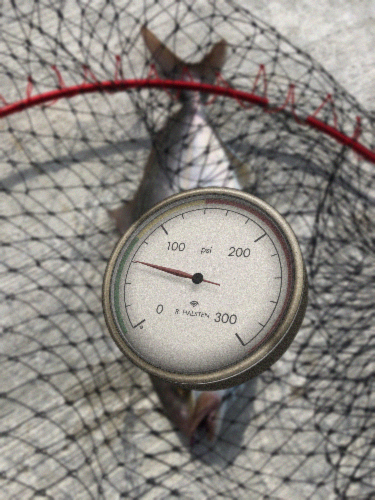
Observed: 60 psi
